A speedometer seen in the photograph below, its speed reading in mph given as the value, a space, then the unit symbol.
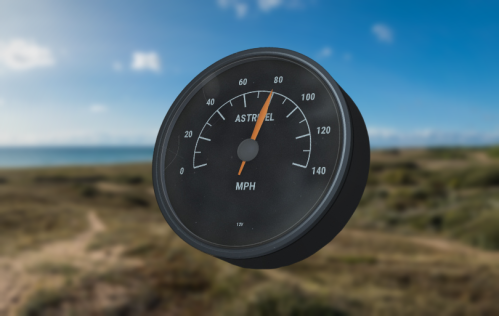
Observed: 80 mph
